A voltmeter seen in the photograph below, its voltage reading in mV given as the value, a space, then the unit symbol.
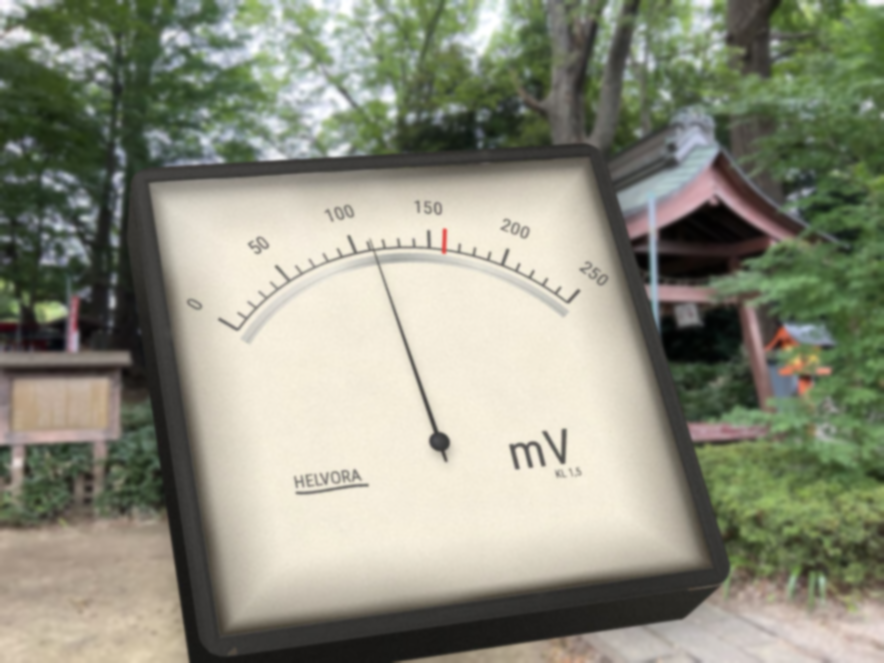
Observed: 110 mV
